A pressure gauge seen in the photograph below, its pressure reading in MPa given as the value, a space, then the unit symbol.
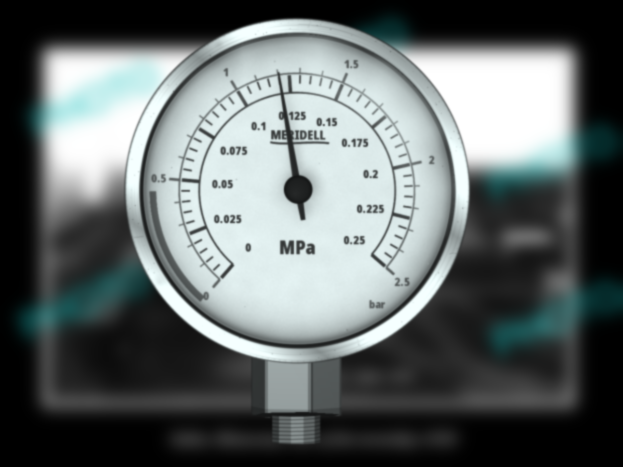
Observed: 0.12 MPa
